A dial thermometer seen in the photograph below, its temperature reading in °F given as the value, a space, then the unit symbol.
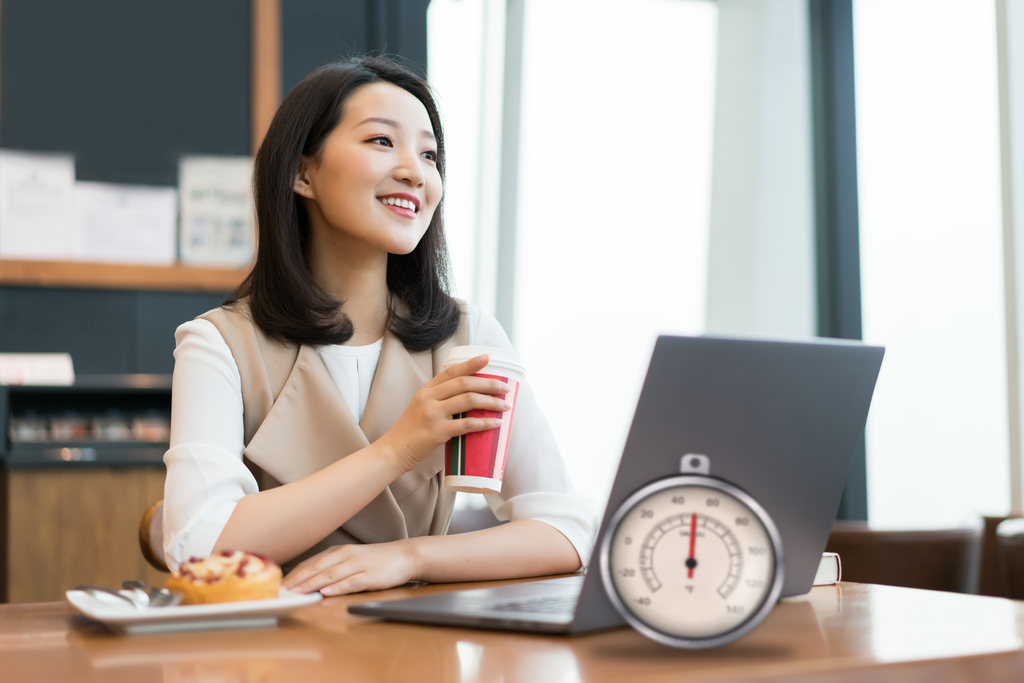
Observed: 50 °F
